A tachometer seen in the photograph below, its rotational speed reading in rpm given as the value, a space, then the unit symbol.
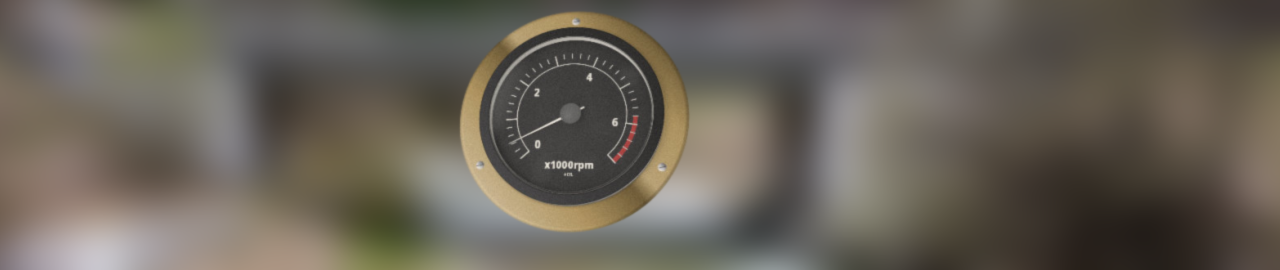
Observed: 400 rpm
